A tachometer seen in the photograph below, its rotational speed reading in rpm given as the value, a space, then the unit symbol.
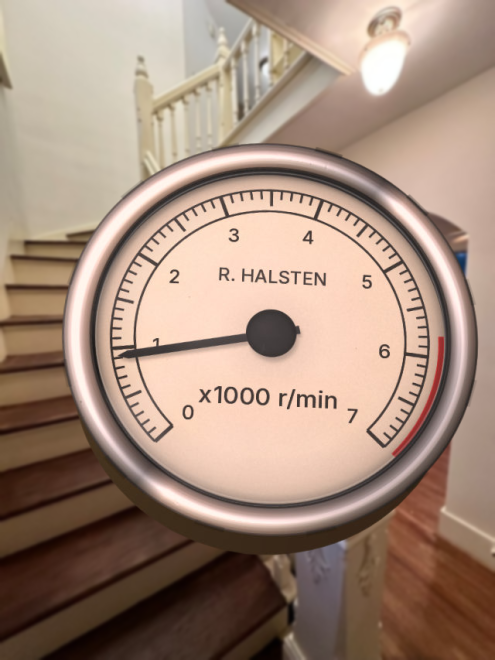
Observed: 900 rpm
